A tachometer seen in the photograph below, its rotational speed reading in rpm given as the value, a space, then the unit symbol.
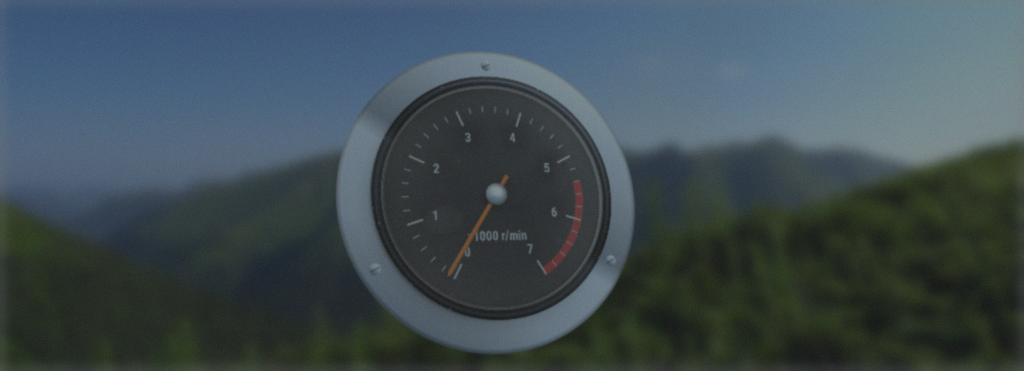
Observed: 100 rpm
